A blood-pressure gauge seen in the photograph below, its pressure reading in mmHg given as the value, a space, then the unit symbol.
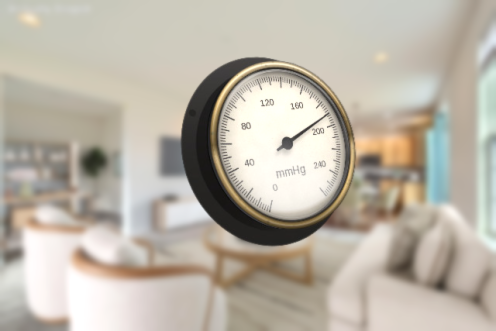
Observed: 190 mmHg
